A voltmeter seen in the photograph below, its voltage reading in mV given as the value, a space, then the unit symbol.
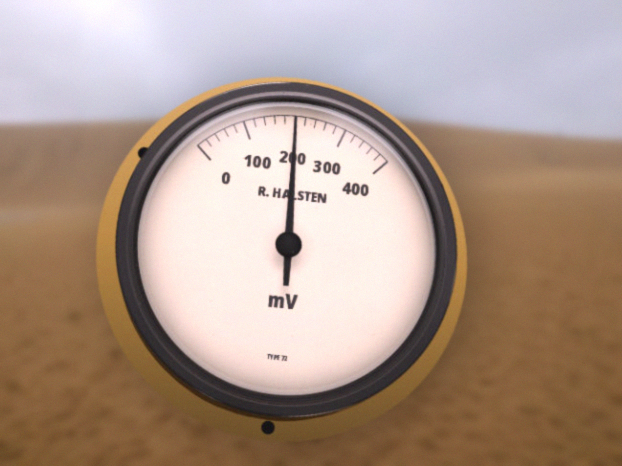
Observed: 200 mV
